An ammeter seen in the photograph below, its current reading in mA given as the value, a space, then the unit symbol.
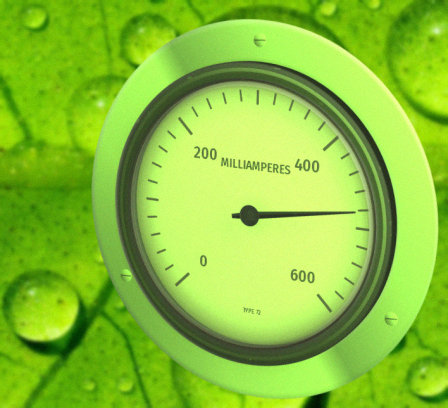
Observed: 480 mA
